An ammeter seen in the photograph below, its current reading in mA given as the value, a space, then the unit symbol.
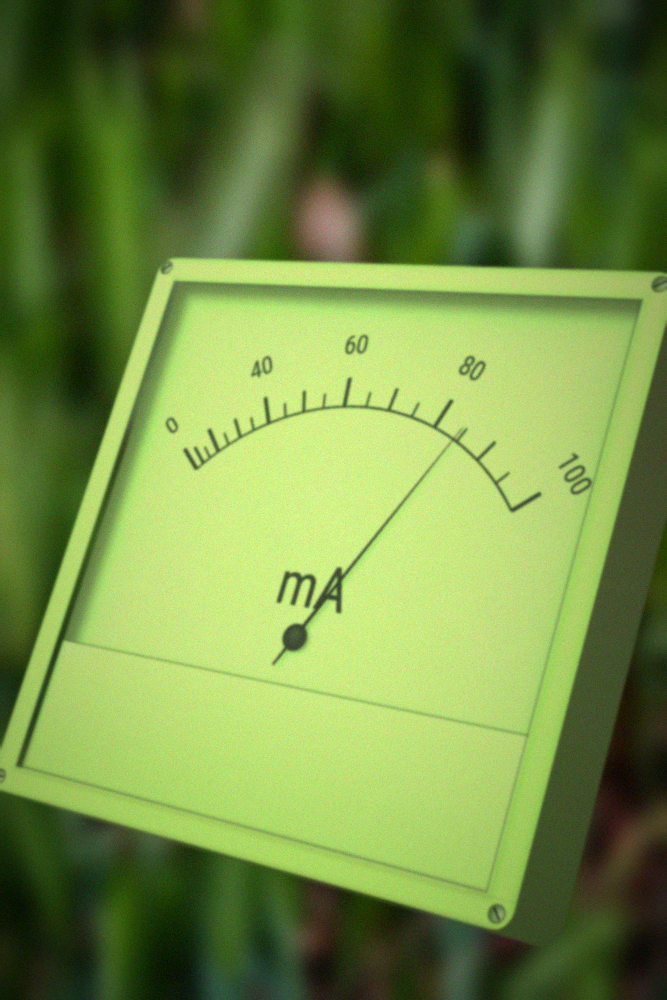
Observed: 85 mA
